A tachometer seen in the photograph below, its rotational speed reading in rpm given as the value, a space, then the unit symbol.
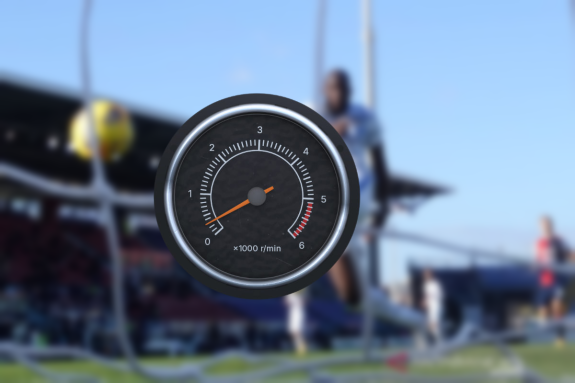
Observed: 300 rpm
